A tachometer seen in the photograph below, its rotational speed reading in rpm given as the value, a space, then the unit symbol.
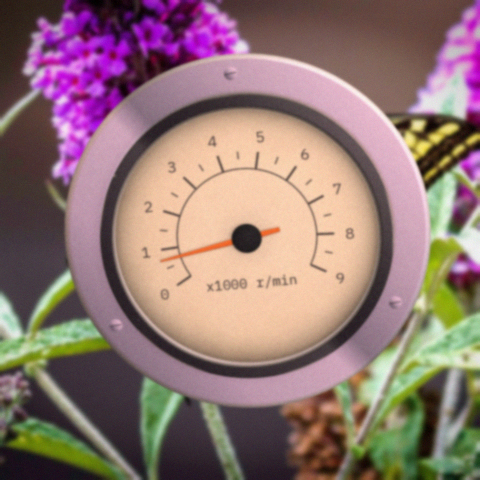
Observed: 750 rpm
